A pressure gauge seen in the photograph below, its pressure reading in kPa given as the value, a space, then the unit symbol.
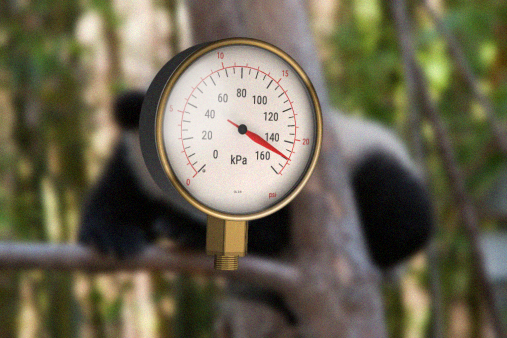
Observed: 150 kPa
